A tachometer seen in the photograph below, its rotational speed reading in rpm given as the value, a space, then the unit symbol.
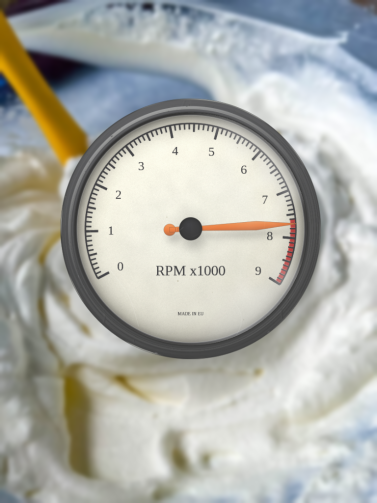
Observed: 7700 rpm
